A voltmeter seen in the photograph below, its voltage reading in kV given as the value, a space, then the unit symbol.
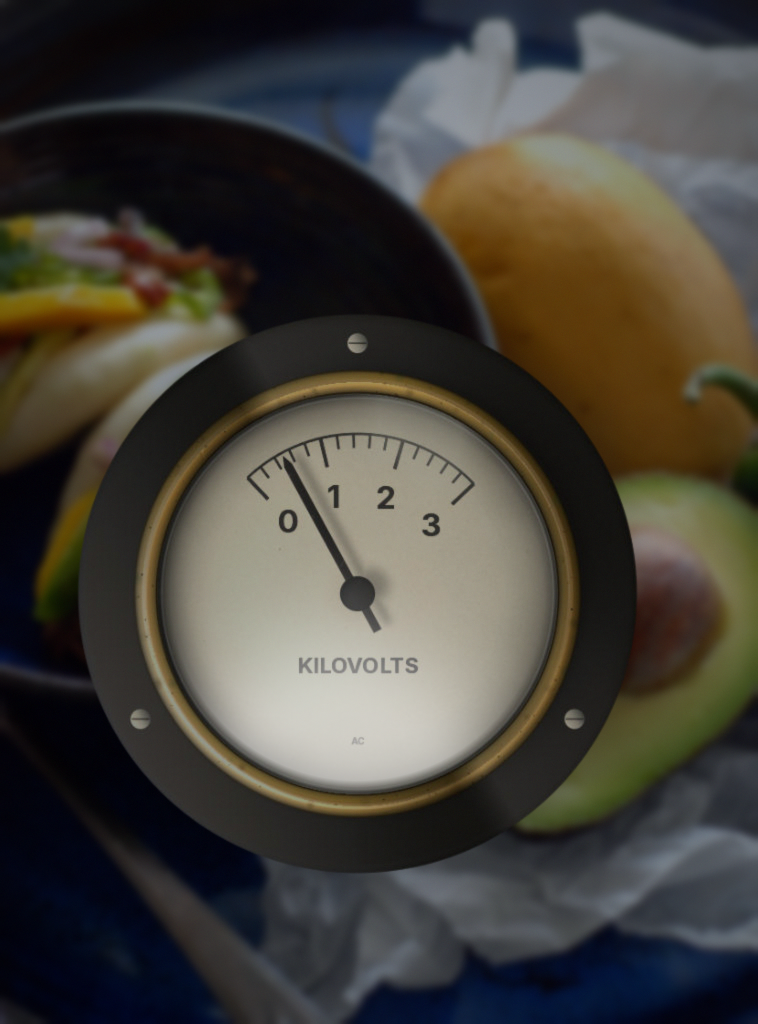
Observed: 0.5 kV
